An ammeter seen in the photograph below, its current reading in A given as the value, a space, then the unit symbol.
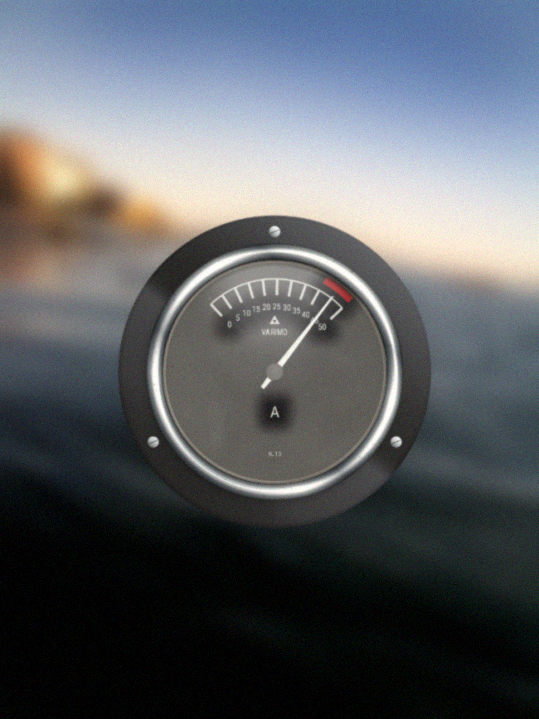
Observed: 45 A
